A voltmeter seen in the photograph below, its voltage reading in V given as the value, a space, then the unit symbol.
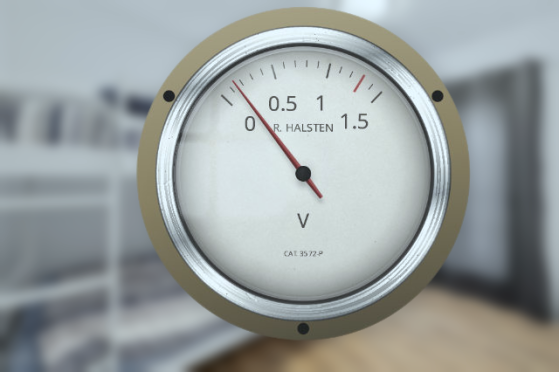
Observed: 0.15 V
